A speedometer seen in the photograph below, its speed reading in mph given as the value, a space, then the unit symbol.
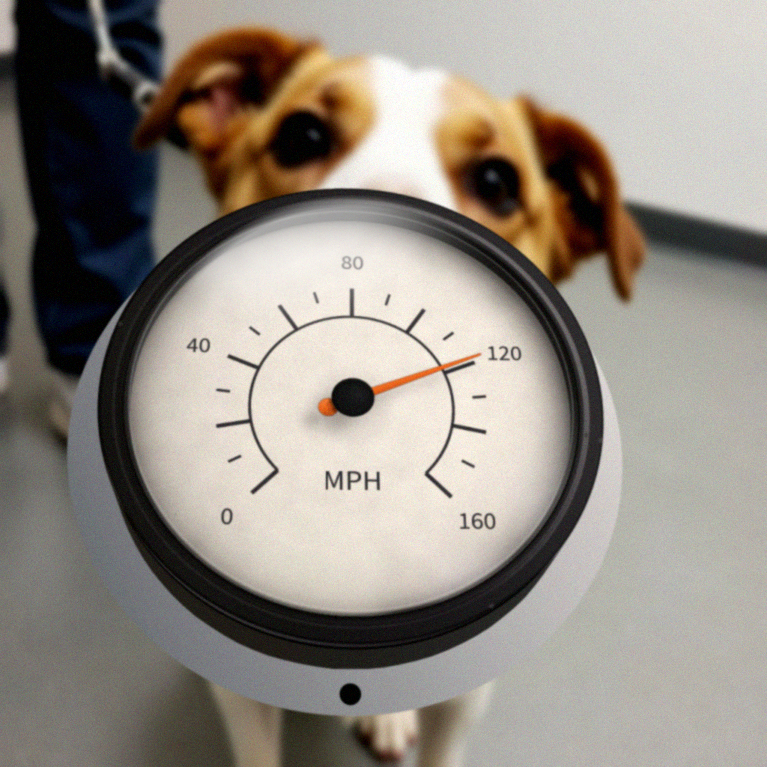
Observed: 120 mph
